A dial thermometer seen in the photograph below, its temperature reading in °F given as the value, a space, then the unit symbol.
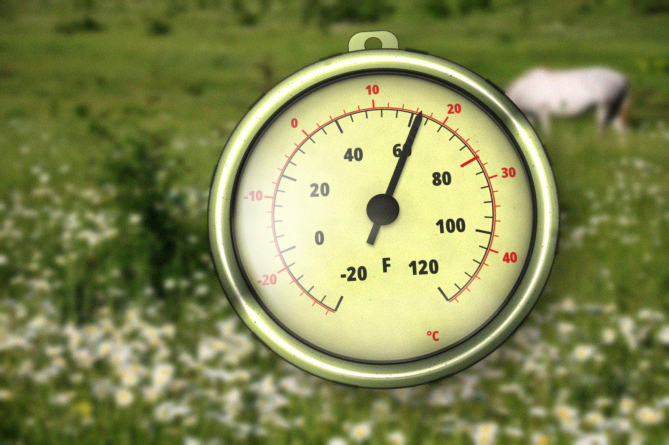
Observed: 62 °F
